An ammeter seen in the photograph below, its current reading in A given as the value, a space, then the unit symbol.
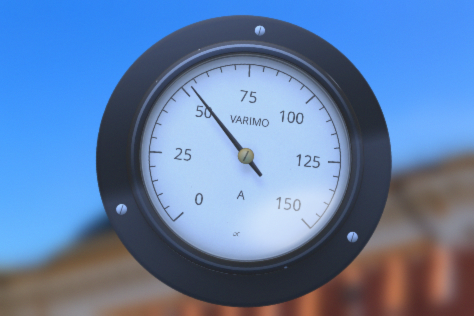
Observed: 52.5 A
